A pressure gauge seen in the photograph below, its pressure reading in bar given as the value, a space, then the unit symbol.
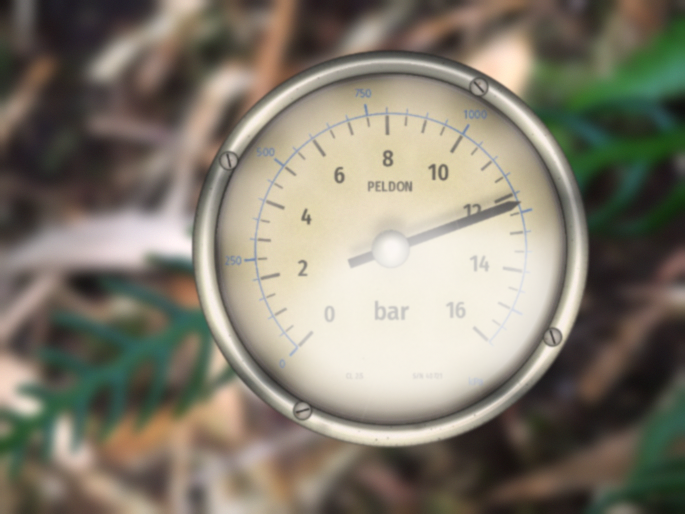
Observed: 12.25 bar
